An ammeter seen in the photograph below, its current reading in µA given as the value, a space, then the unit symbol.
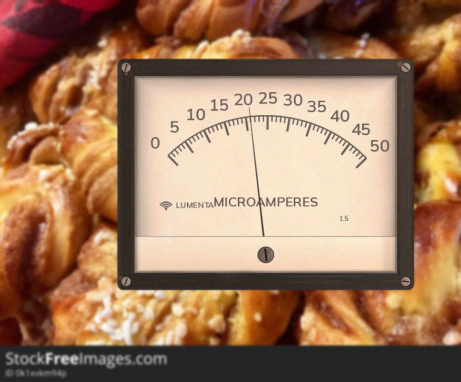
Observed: 21 µA
